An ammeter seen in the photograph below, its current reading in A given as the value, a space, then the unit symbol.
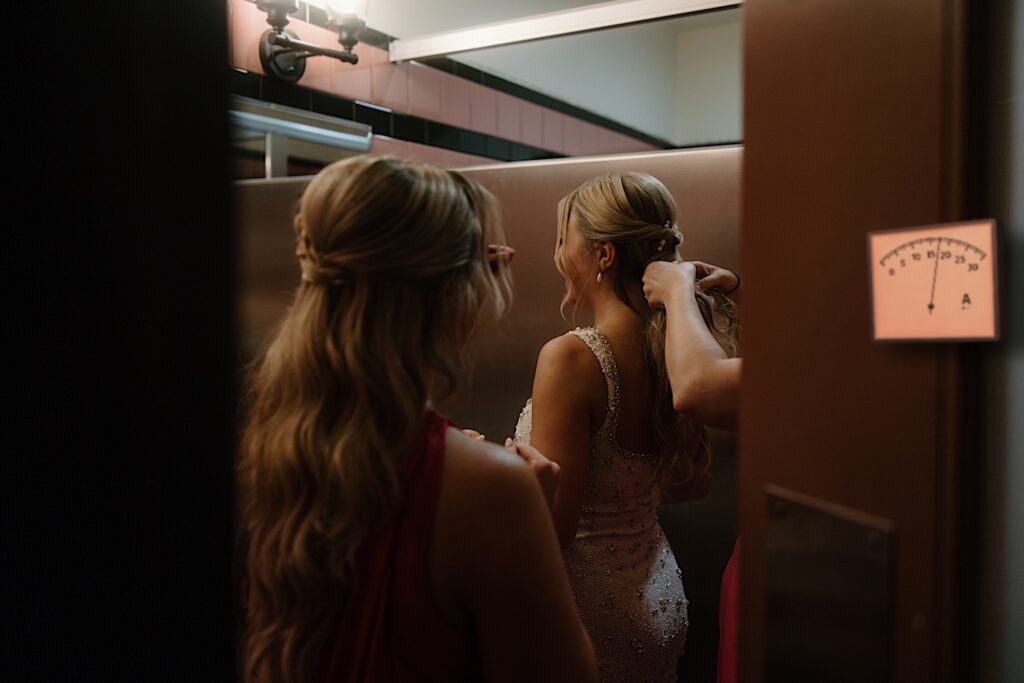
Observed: 17.5 A
